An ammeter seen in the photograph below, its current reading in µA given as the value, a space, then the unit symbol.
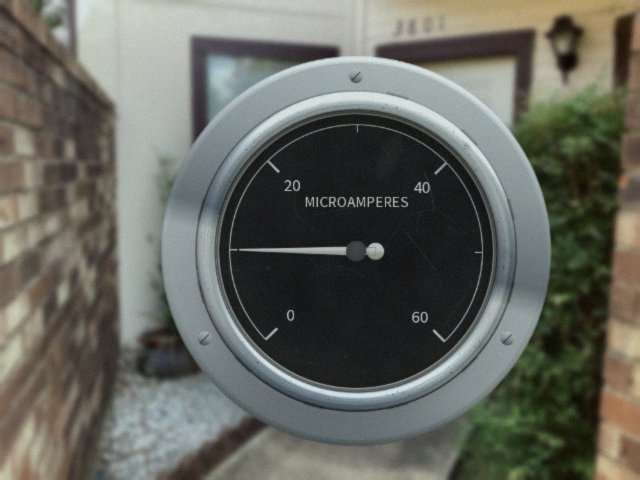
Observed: 10 µA
